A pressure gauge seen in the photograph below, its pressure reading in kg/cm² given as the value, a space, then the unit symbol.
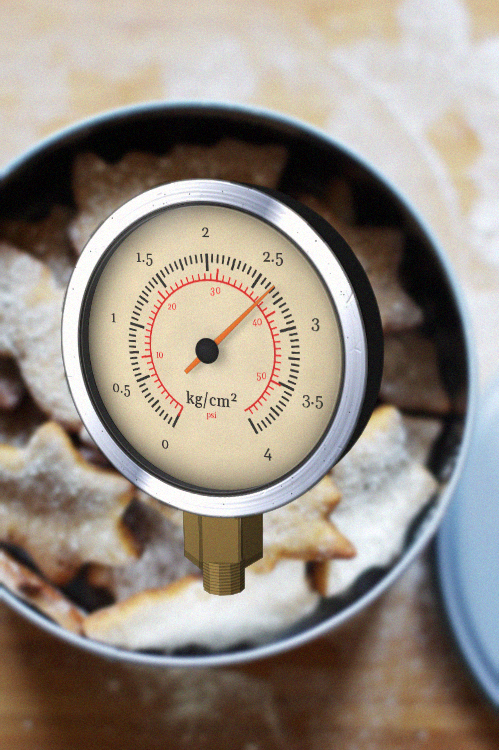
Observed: 2.65 kg/cm²
